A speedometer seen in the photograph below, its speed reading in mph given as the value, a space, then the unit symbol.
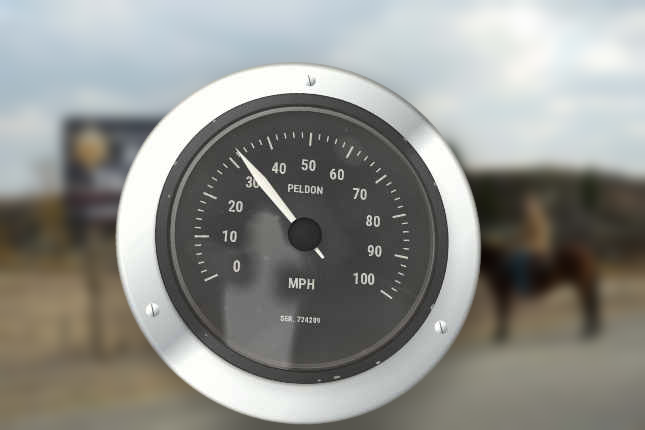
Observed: 32 mph
